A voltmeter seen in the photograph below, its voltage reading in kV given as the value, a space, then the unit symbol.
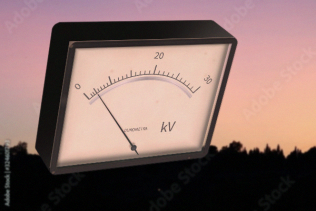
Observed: 5 kV
